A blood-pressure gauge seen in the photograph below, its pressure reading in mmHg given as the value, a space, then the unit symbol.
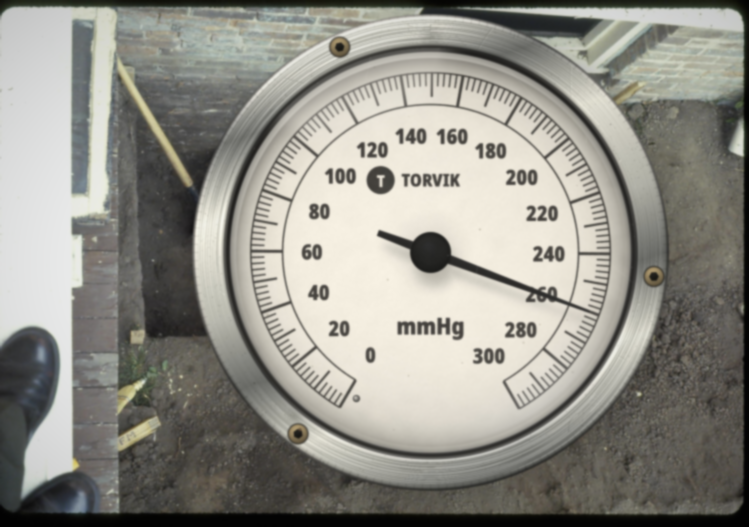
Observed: 260 mmHg
